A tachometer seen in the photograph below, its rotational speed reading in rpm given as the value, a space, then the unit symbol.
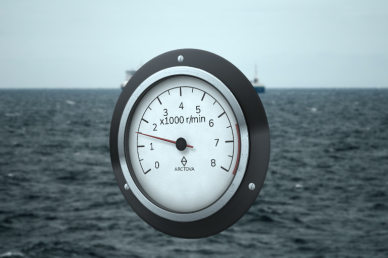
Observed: 1500 rpm
